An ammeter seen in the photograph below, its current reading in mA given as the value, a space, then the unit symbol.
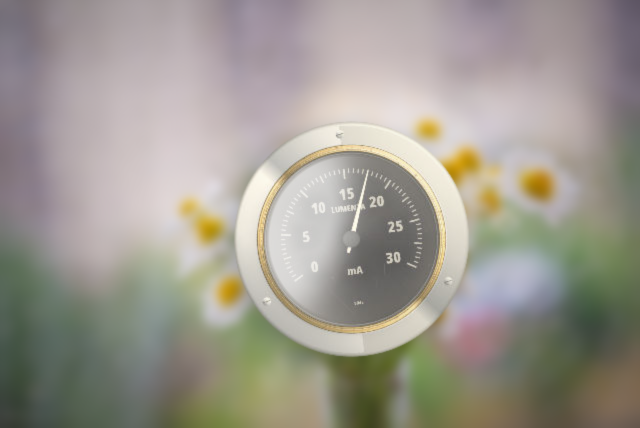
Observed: 17.5 mA
